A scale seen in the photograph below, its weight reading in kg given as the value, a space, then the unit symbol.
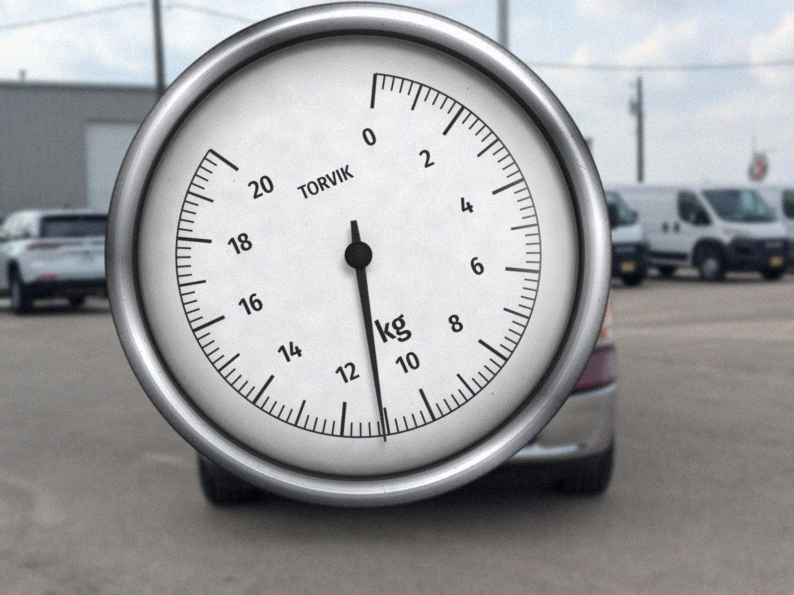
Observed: 11.1 kg
